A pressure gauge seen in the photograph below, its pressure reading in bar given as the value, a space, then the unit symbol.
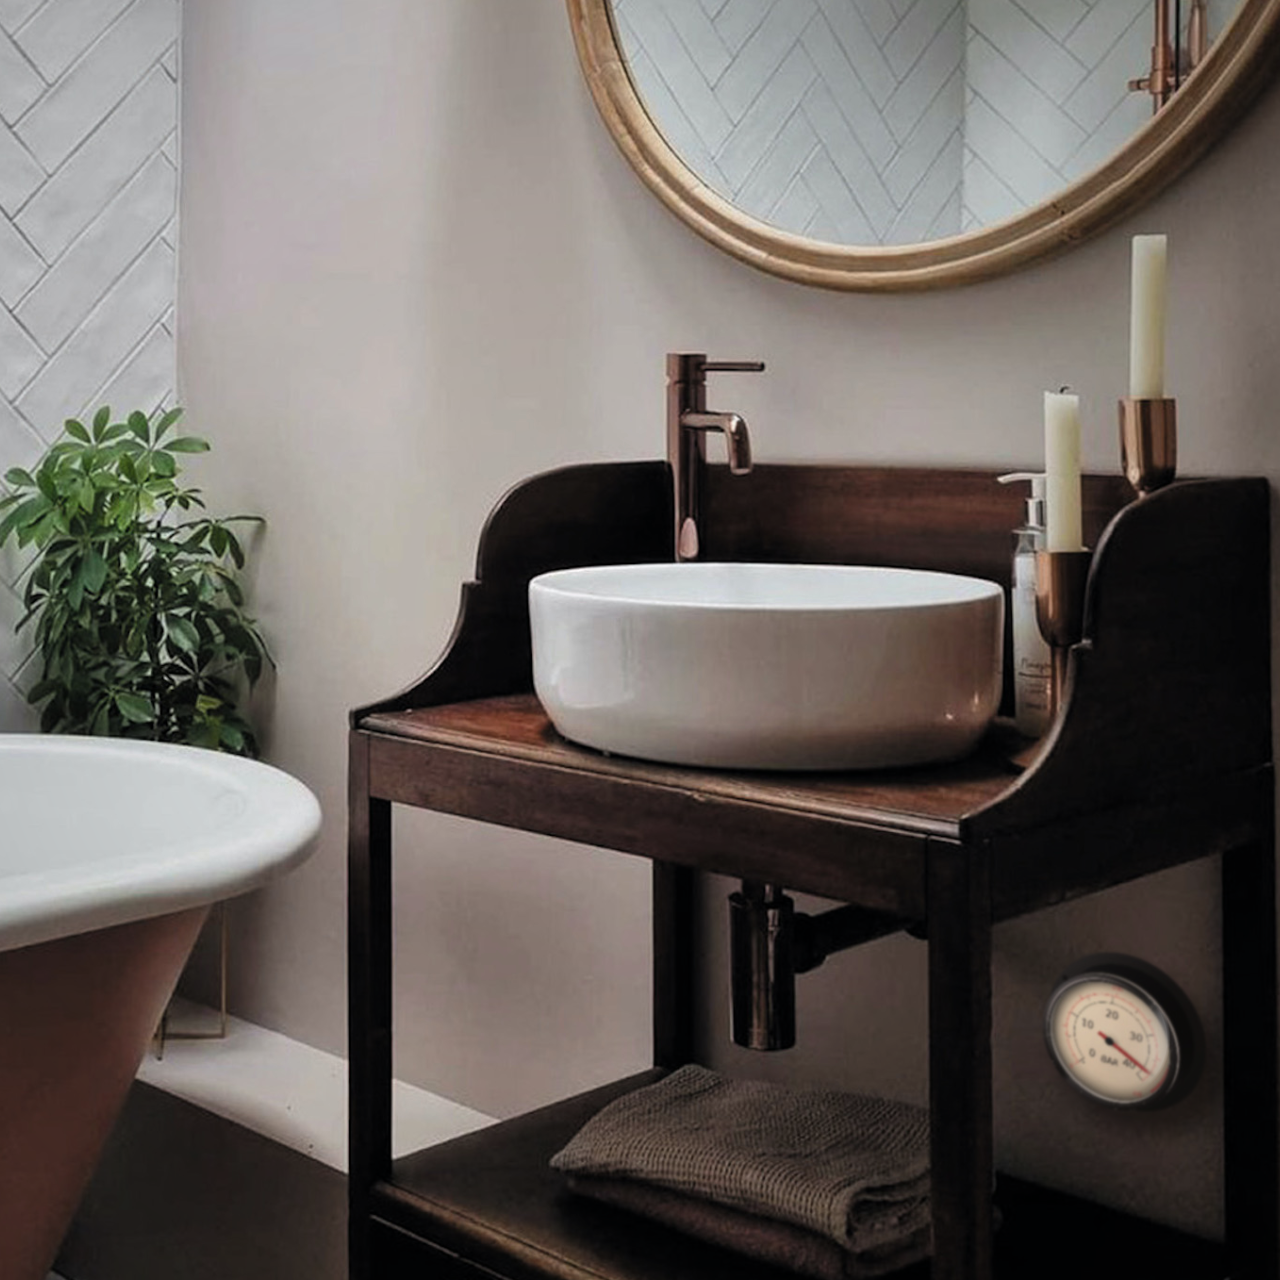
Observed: 37.5 bar
